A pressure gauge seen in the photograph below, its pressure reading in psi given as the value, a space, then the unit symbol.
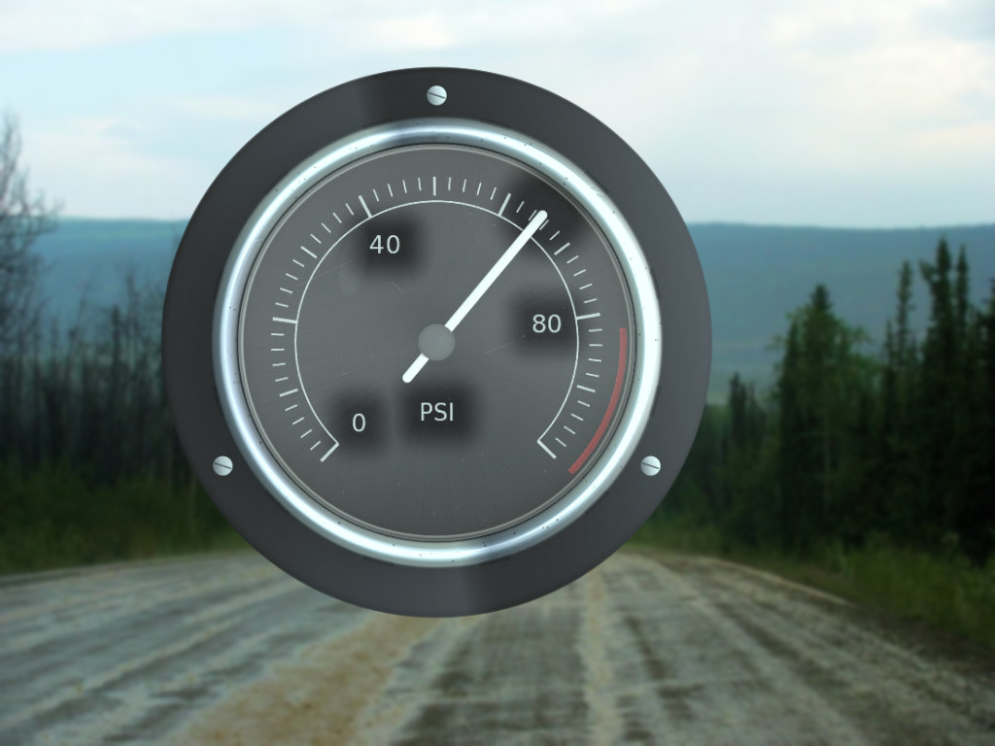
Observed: 65 psi
